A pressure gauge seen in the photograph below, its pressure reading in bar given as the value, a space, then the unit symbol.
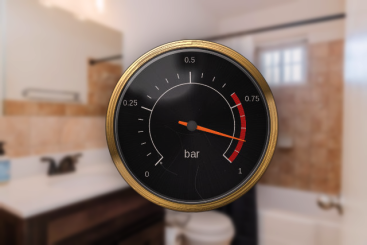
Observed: 0.9 bar
